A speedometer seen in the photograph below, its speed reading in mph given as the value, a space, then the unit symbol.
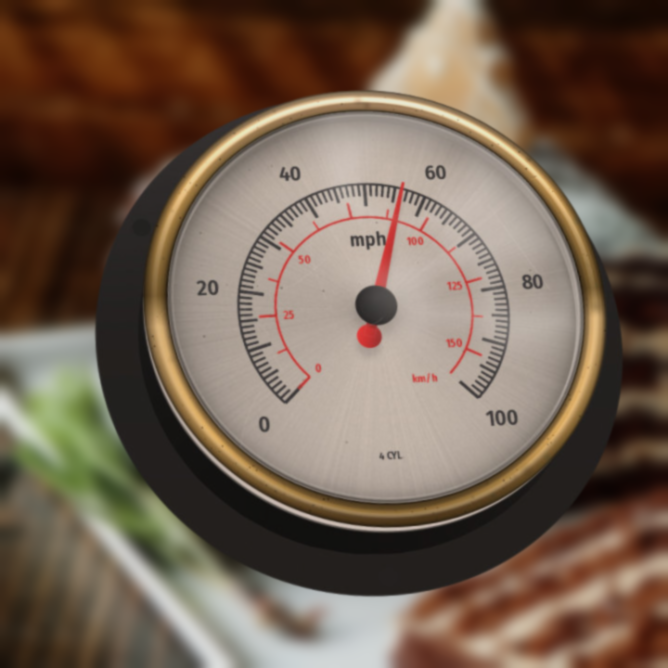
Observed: 56 mph
